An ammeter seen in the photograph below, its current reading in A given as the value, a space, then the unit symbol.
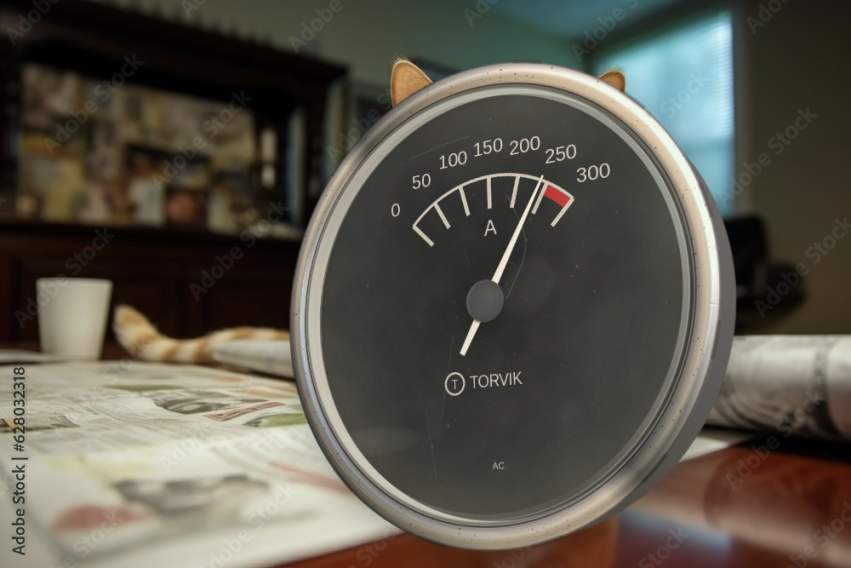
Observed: 250 A
